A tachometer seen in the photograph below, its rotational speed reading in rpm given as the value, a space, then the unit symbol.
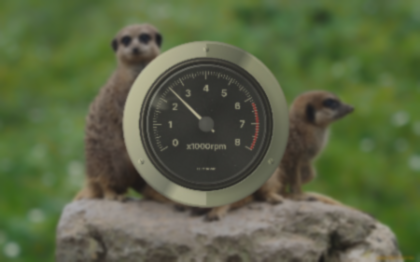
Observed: 2500 rpm
